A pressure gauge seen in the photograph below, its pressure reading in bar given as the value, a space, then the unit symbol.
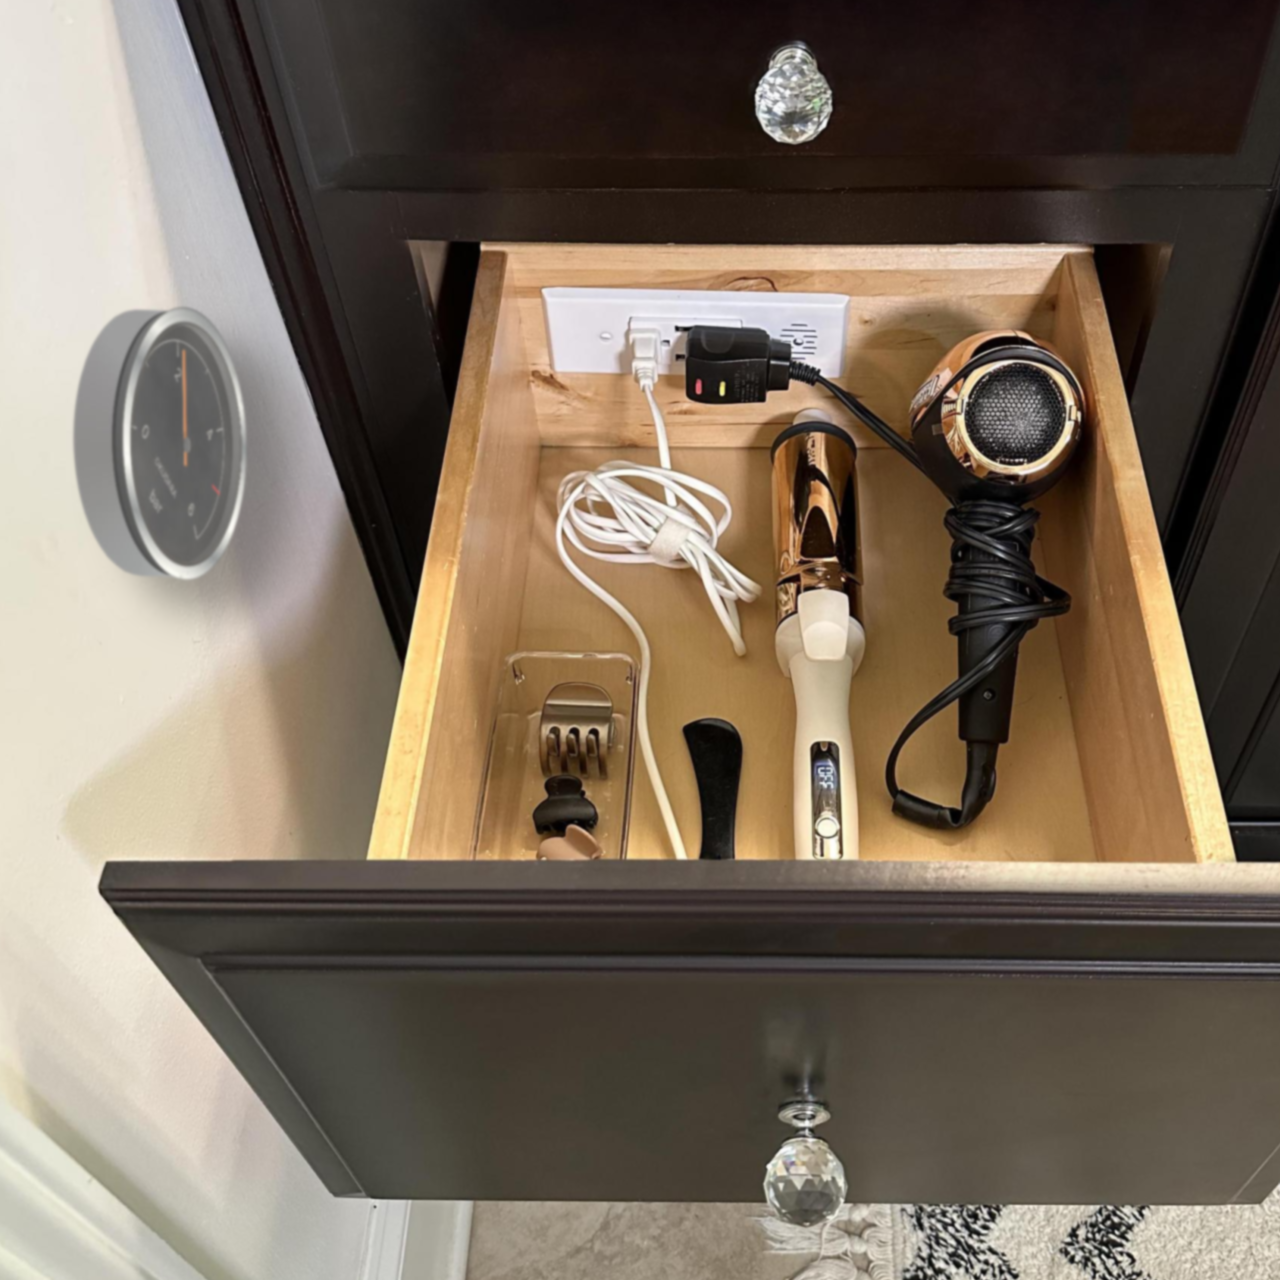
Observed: 2 bar
